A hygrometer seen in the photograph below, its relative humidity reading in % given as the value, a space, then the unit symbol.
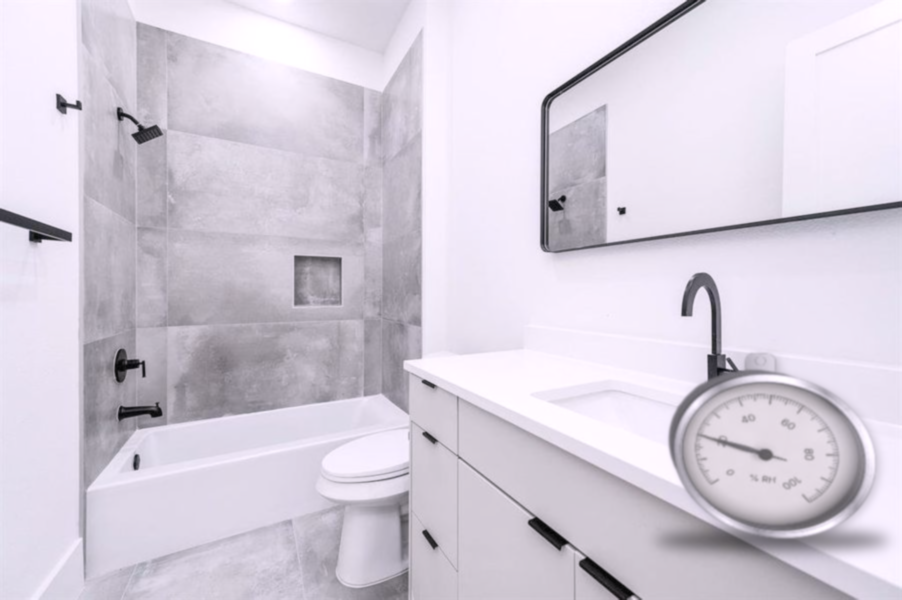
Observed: 20 %
